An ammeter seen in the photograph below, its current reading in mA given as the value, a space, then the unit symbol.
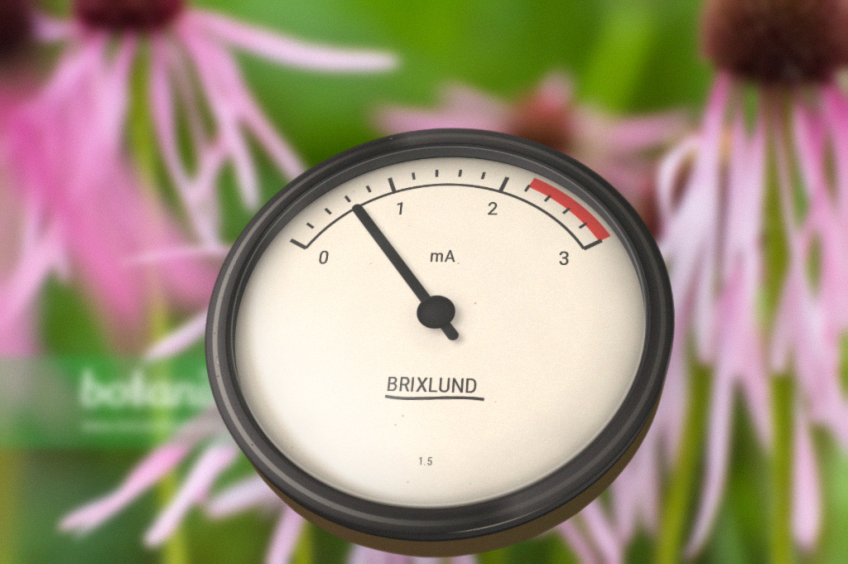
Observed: 0.6 mA
